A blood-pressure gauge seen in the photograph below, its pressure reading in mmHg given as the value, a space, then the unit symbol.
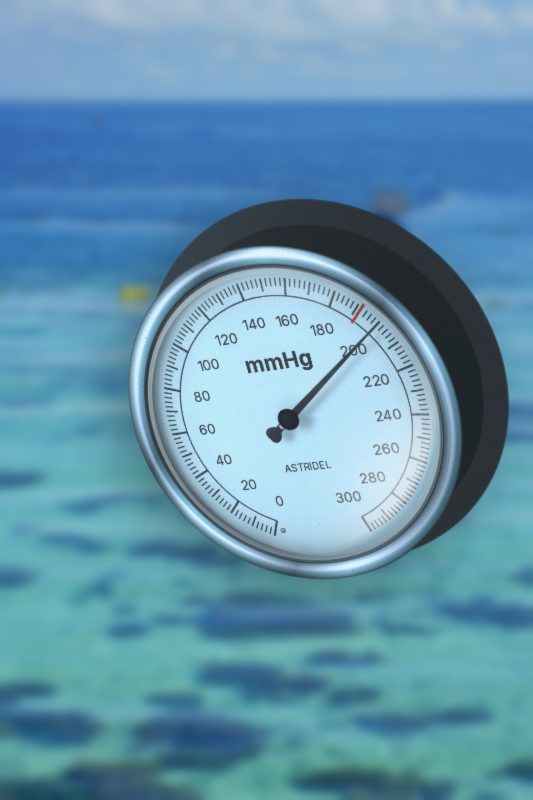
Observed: 200 mmHg
